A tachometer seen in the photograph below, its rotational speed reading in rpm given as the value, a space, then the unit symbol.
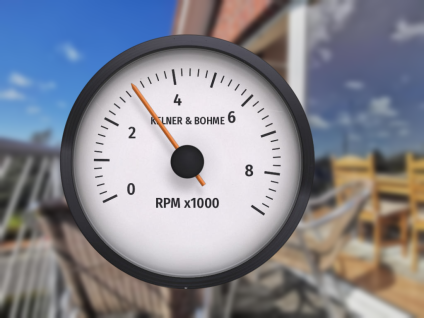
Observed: 3000 rpm
